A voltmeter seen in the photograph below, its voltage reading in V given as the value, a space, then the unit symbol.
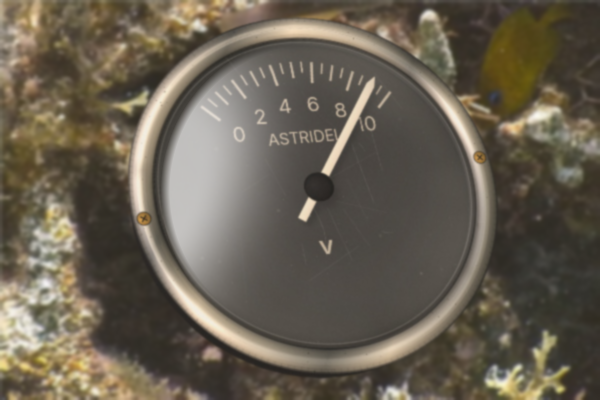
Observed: 9 V
